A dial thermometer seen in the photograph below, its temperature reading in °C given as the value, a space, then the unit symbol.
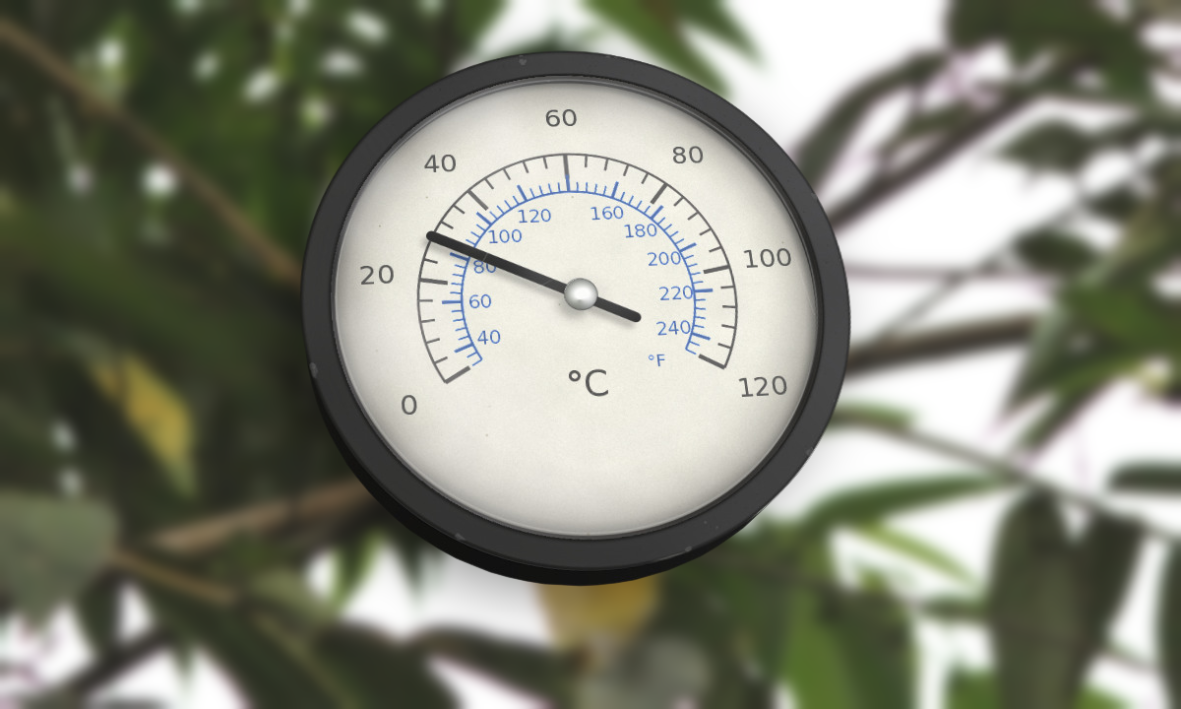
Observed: 28 °C
